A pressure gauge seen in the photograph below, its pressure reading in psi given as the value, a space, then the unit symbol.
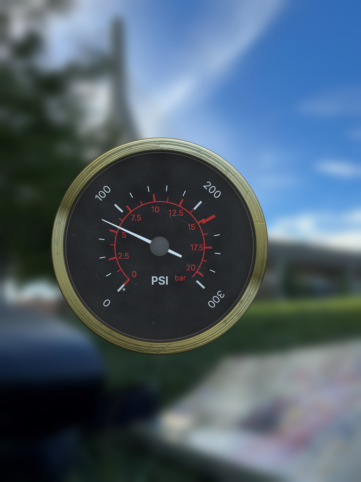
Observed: 80 psi
